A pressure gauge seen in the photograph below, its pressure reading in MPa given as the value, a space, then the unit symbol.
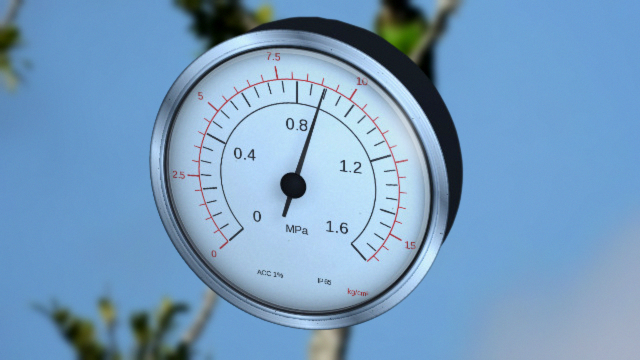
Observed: 0.9 MPa
